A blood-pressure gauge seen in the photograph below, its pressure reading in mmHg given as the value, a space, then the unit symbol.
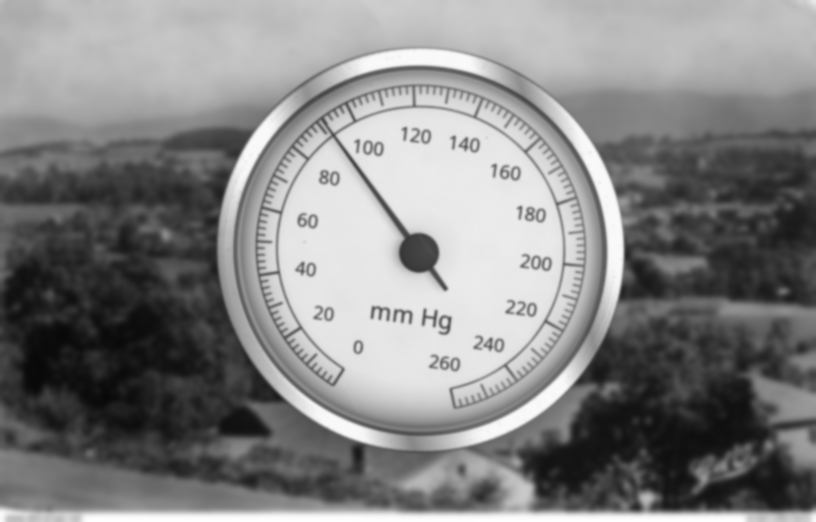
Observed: 92 mmHg
